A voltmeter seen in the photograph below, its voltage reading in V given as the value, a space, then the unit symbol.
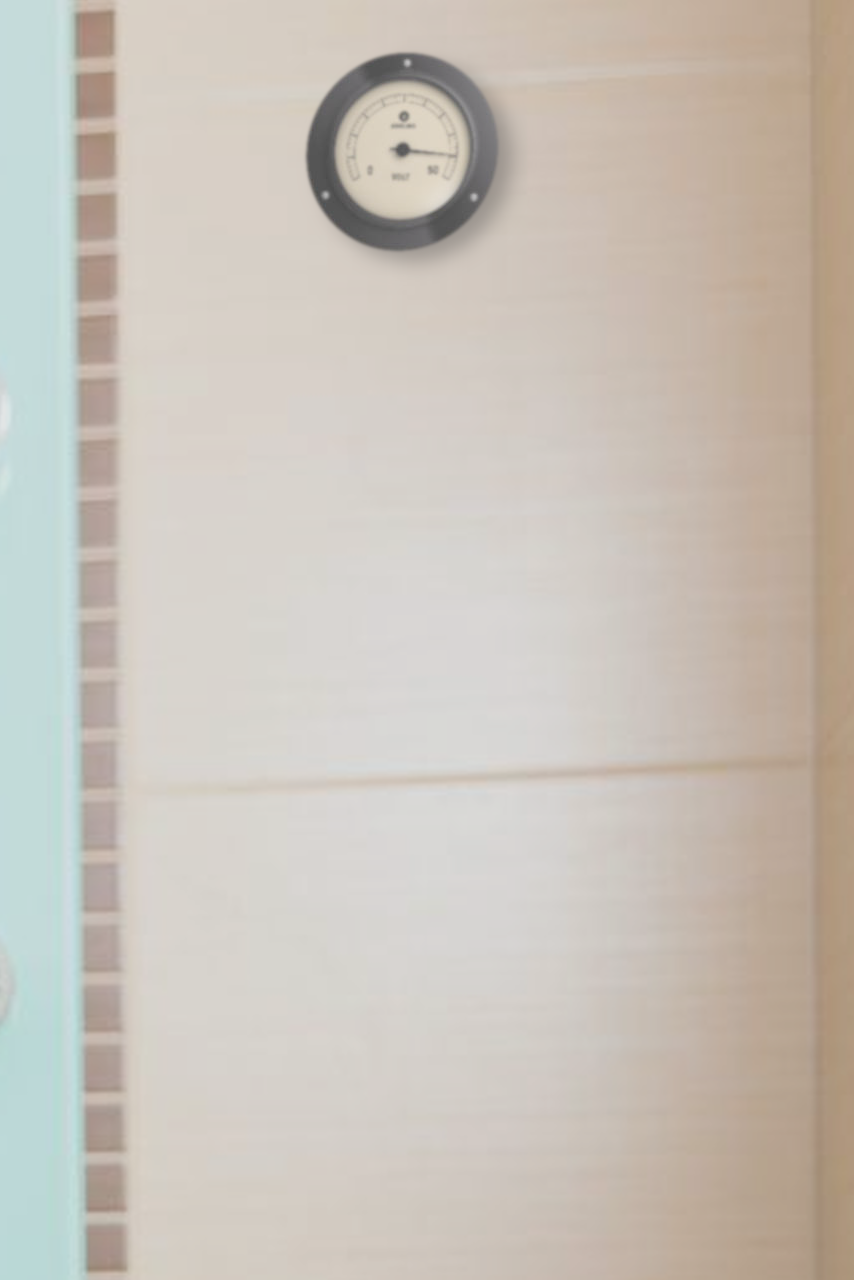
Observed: 45 V
